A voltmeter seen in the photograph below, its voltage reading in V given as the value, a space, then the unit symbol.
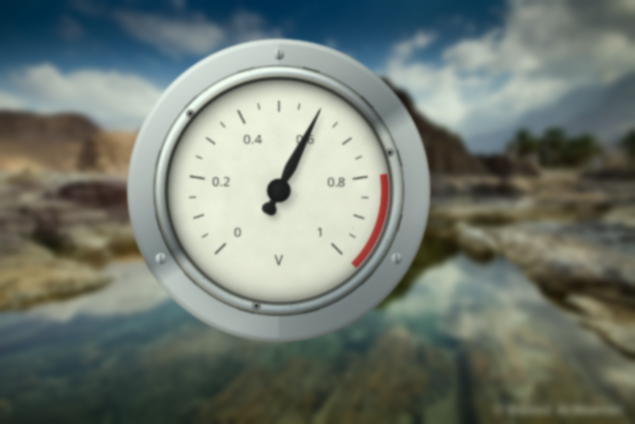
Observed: 0.6 V
